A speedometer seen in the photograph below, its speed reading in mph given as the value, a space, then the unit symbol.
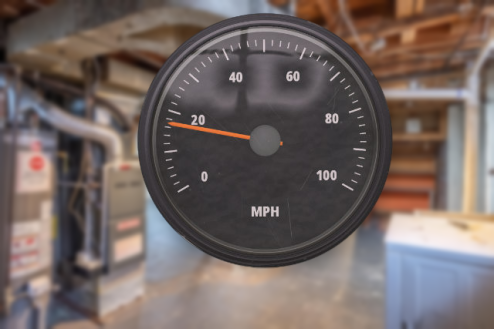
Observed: 17 mph
